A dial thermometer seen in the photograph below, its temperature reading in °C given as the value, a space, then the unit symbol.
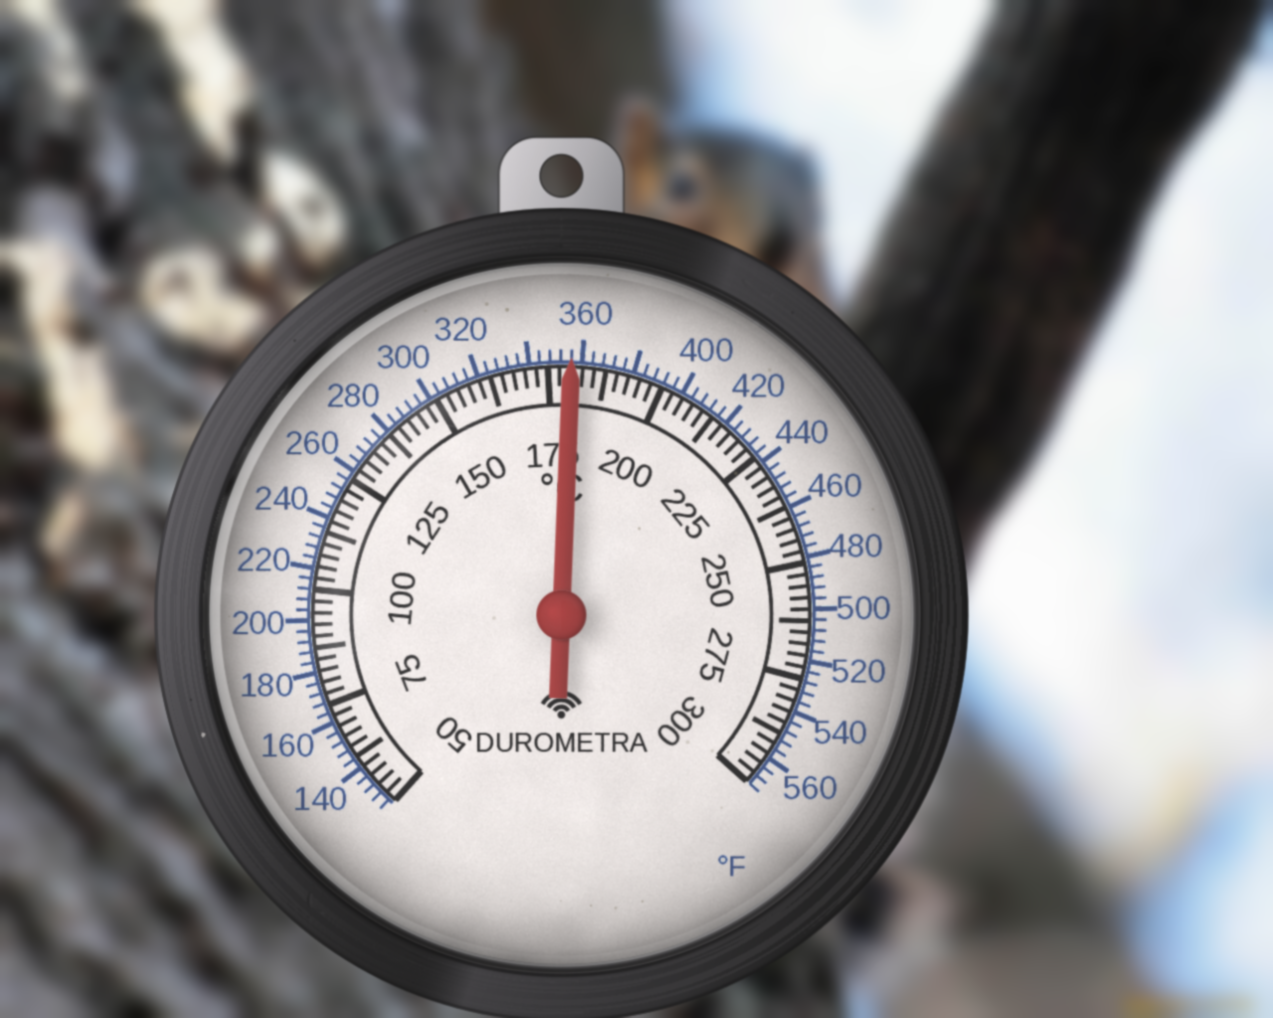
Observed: 180 °C
